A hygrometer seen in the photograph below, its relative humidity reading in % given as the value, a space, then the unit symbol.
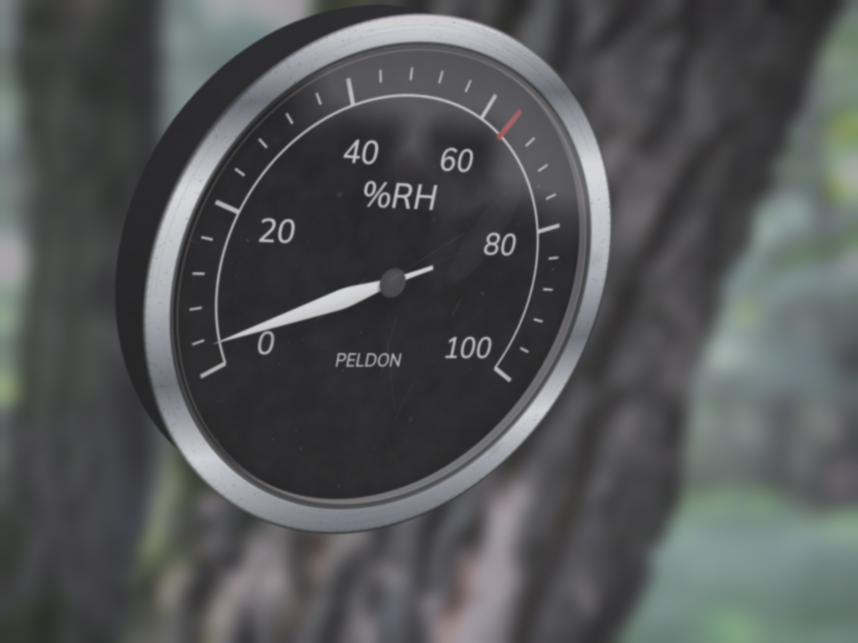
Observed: 4 %
